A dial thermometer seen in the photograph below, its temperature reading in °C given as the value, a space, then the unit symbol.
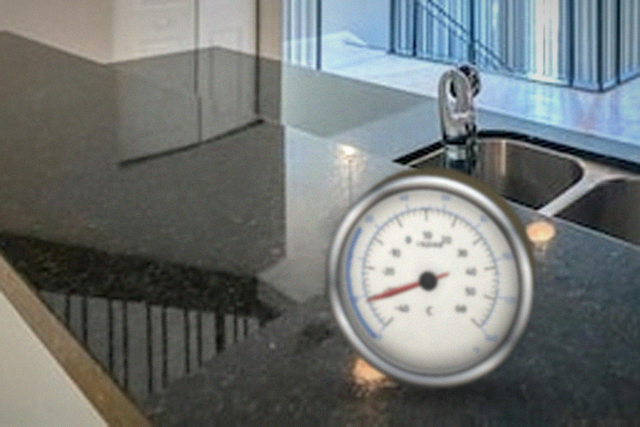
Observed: -30 °C
